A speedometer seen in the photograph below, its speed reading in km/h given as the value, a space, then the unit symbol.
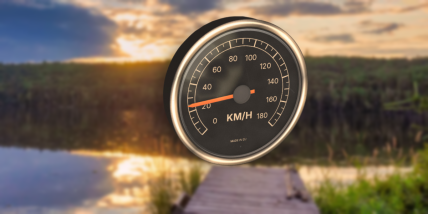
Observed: 25 km/h
